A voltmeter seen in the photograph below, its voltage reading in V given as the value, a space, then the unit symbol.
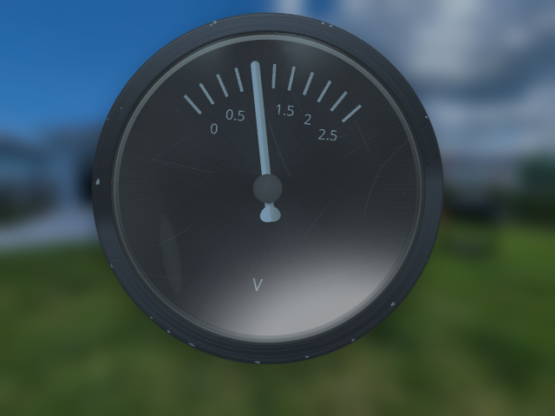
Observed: 1 V
